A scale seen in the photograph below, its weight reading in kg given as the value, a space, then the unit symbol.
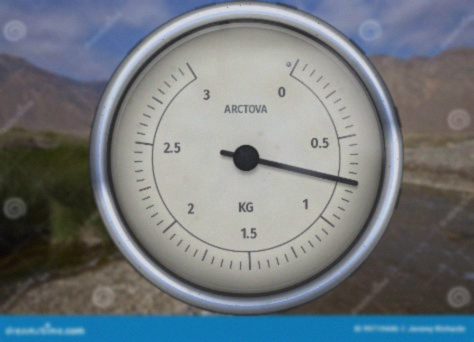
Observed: 0.75 kg
